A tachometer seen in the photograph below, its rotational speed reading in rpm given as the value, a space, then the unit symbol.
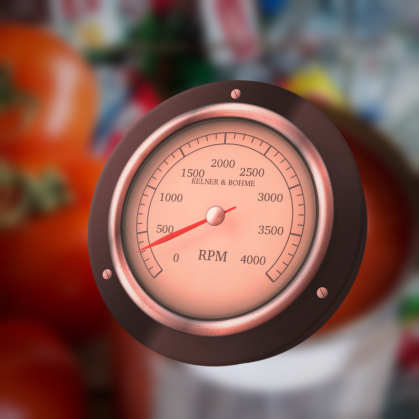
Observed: 300 rpm
